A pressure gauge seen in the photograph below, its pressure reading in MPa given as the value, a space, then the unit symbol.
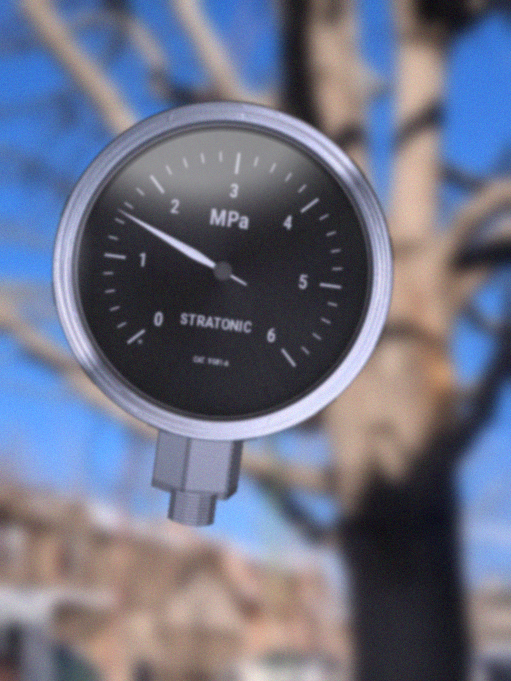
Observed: 1.5 MPa
